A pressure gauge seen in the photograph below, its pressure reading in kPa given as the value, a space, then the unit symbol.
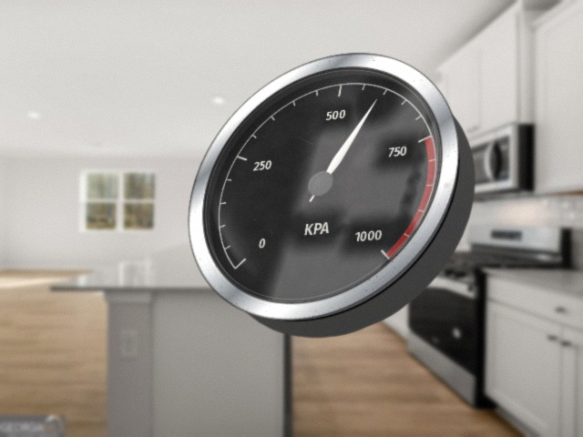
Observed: 600 kPa
